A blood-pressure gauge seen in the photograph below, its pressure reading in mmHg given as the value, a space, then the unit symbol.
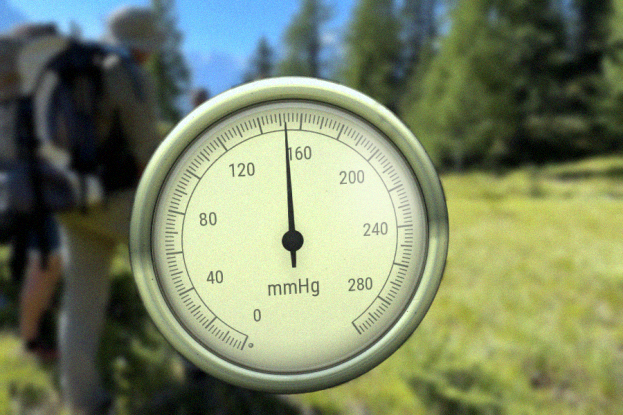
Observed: 152 mmHg
